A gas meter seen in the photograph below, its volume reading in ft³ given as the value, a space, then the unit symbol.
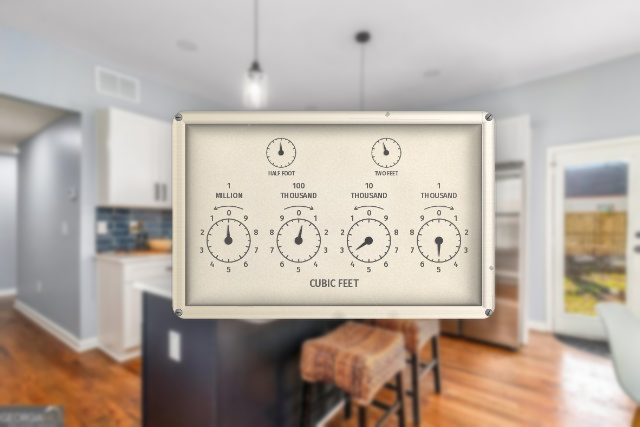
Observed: 3500 ft³
